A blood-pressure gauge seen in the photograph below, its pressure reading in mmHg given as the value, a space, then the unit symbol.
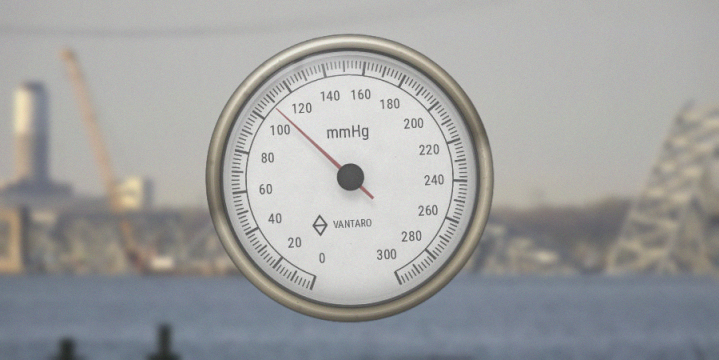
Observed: 108 mmHg
